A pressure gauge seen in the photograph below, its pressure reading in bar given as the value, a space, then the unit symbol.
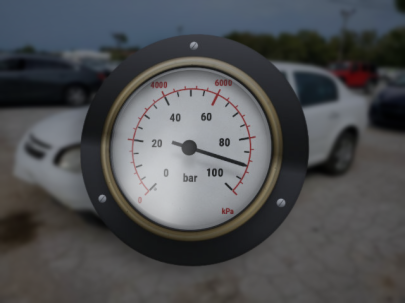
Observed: 90 bar
